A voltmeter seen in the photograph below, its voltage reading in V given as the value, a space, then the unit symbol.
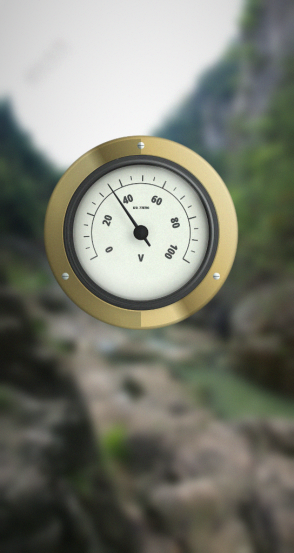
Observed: 35 V
